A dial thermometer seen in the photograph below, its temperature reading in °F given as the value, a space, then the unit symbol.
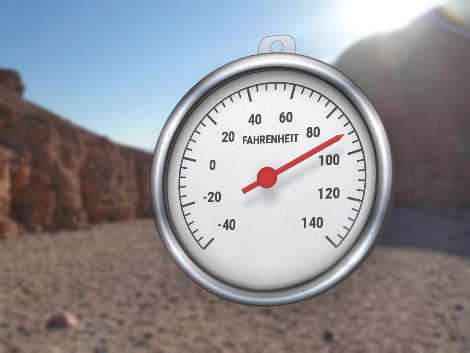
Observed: 92 °F
